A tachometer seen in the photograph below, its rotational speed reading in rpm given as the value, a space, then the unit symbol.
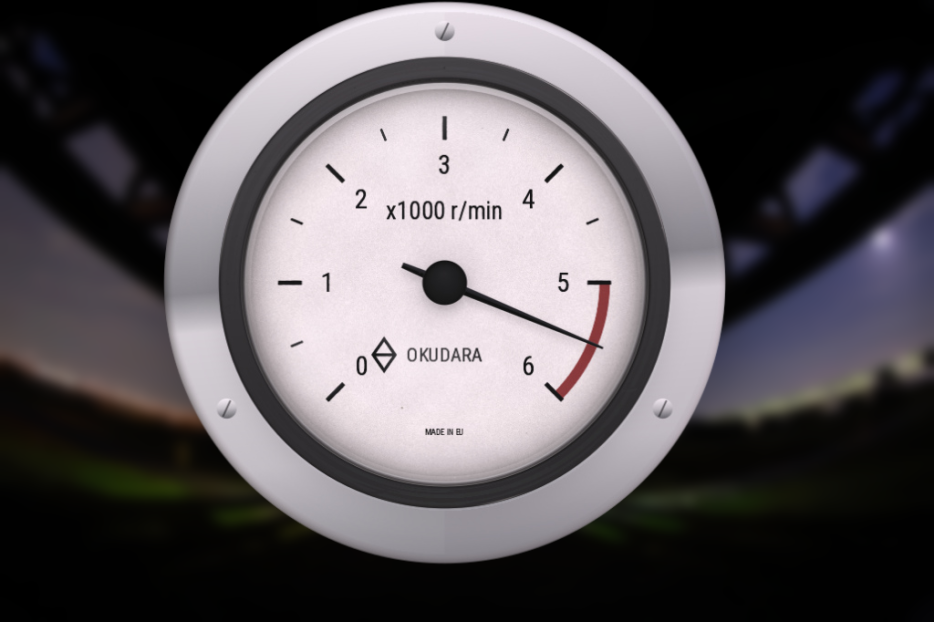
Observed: 5500 rpm
